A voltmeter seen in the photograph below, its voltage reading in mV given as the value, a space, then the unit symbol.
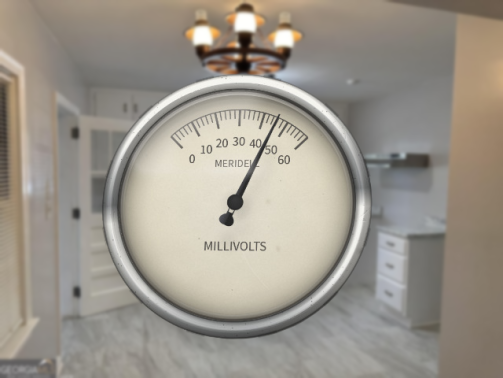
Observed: 46 mV
